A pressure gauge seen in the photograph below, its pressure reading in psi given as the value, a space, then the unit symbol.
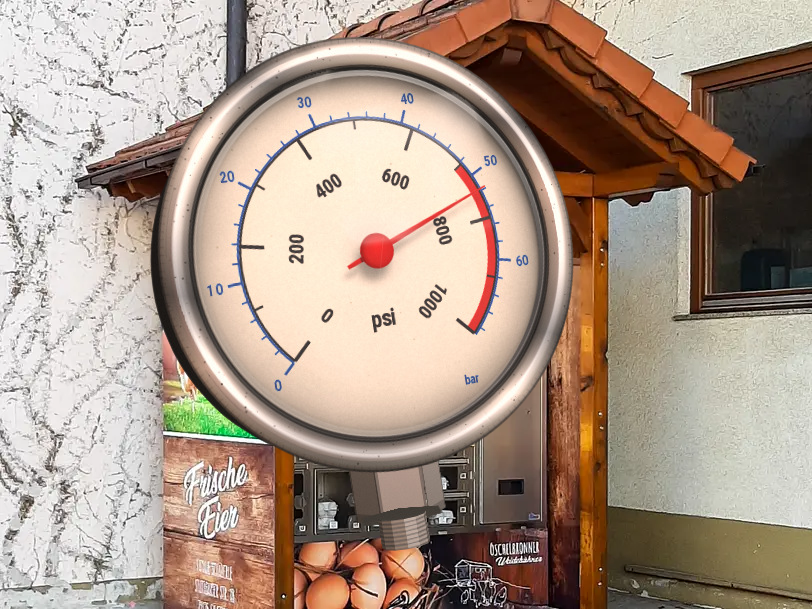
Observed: 750 psi
